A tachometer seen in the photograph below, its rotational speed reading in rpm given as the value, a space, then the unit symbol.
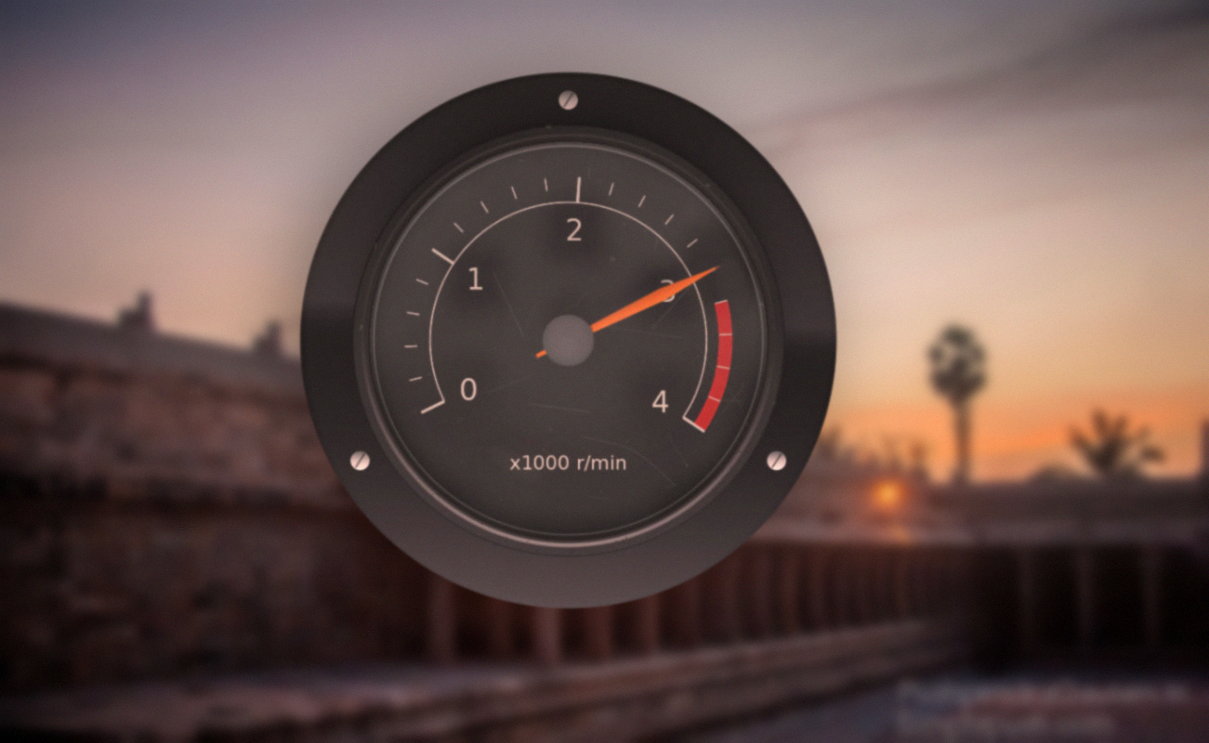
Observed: 3000 rpm
